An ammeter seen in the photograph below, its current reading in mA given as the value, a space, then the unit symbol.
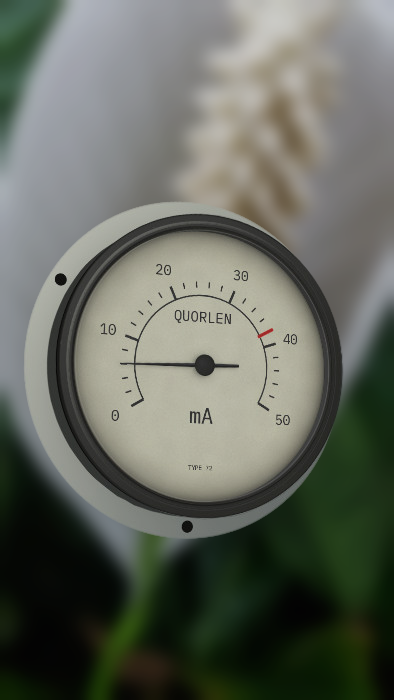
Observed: 6 mA
